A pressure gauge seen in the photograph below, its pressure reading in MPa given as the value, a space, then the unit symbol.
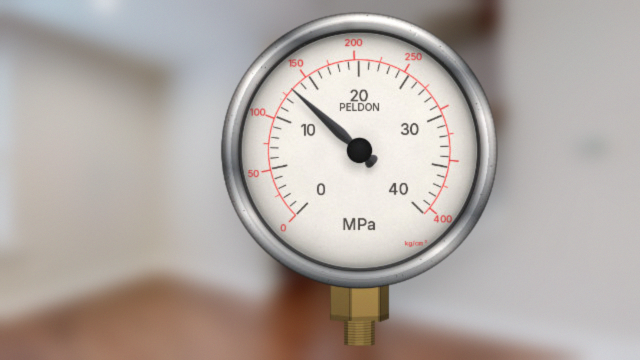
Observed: 13 MPa
